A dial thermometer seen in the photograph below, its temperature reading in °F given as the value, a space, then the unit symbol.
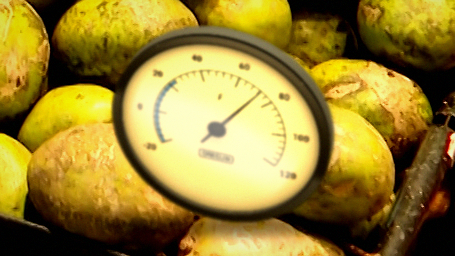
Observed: 72 °F
